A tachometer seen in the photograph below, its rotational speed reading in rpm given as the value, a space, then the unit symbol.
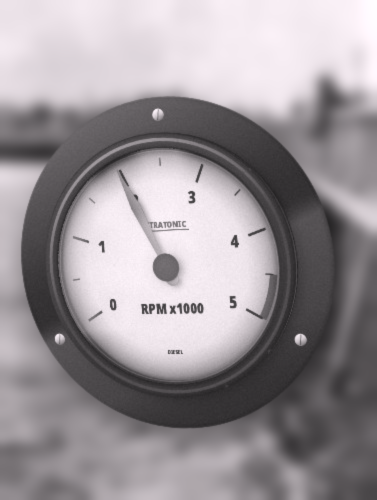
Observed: 2000 rpm
